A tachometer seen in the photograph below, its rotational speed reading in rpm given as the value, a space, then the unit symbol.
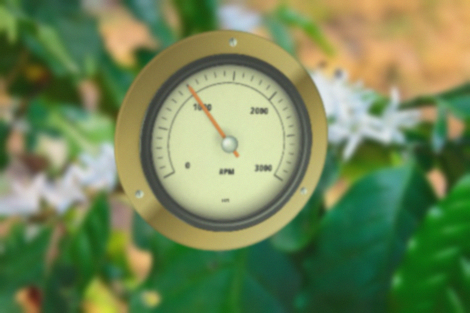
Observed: 1000 rpm
